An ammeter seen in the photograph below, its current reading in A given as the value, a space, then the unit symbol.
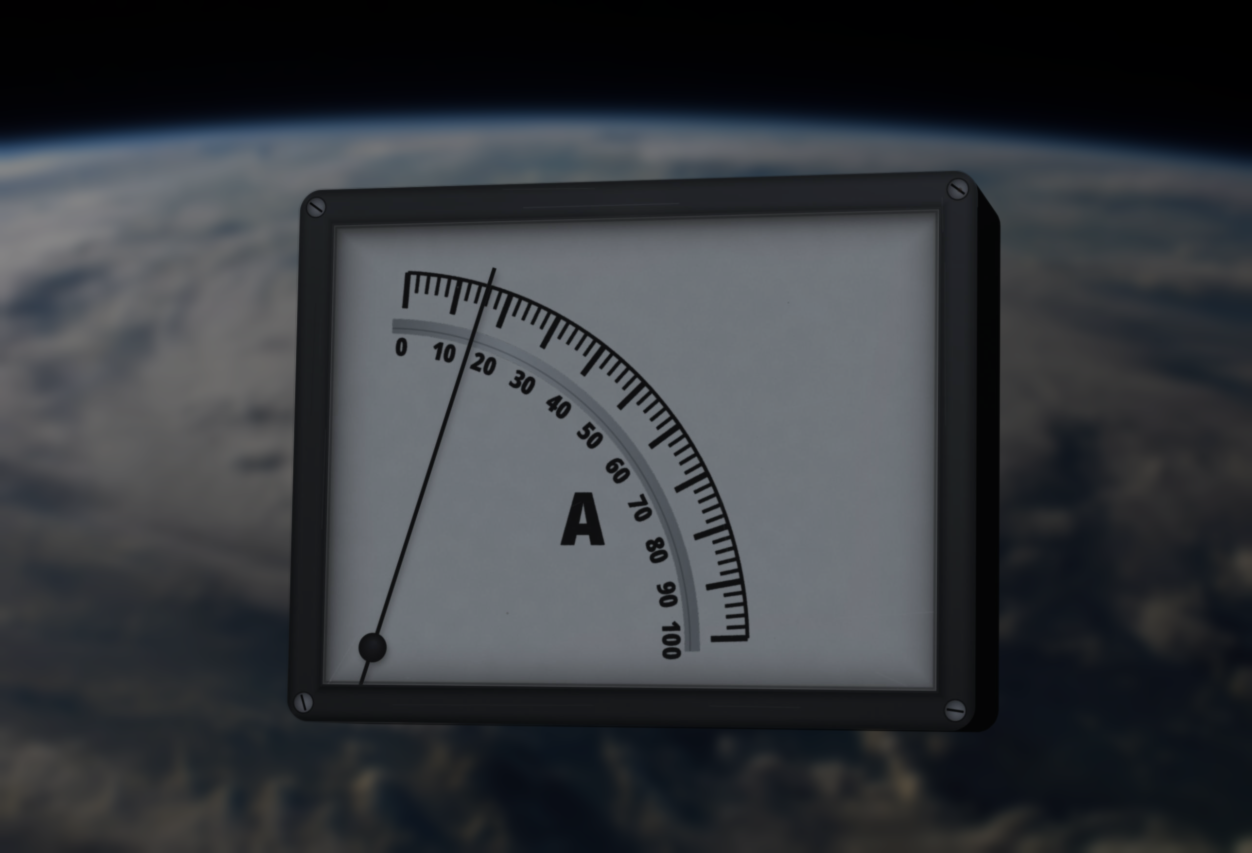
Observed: 16 A
